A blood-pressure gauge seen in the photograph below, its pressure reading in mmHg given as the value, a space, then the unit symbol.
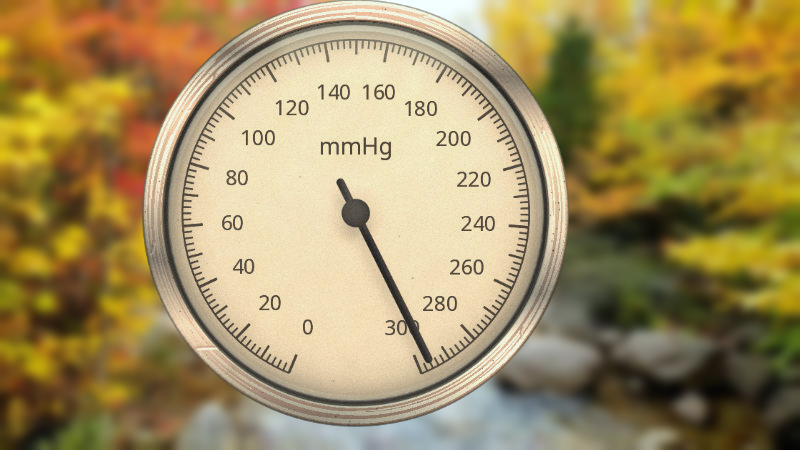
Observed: 296 mmHg
